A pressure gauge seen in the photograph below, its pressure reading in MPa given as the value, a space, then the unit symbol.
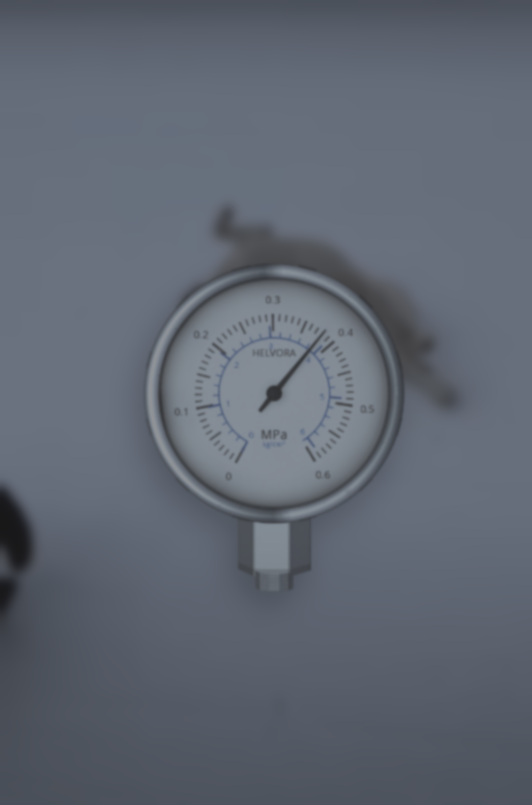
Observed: 0.38 MPa
